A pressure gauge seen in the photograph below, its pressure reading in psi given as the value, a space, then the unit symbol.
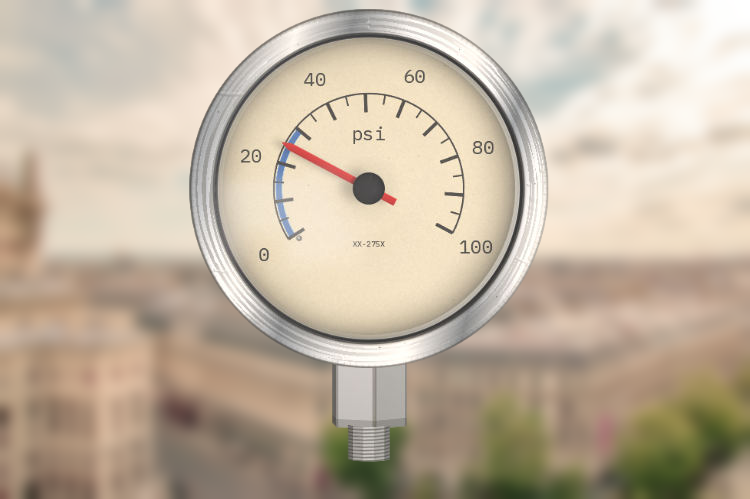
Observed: 25 psi
